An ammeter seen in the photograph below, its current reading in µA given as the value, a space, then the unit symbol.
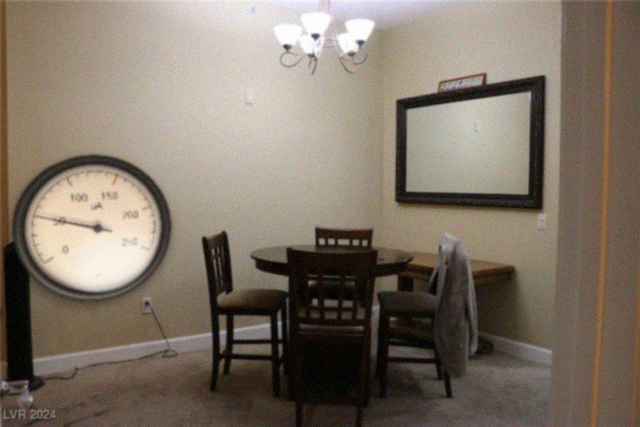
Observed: 50 µA
